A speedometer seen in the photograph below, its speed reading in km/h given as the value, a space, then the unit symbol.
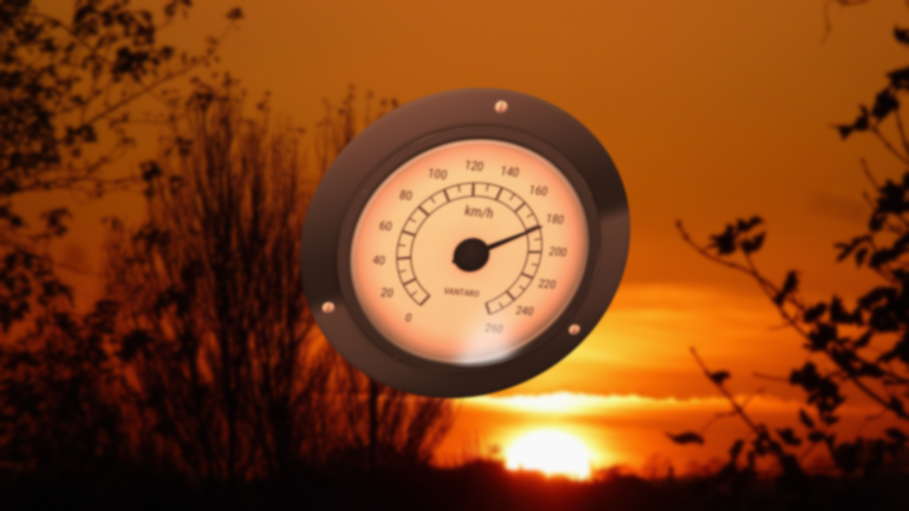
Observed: 180 km/h
